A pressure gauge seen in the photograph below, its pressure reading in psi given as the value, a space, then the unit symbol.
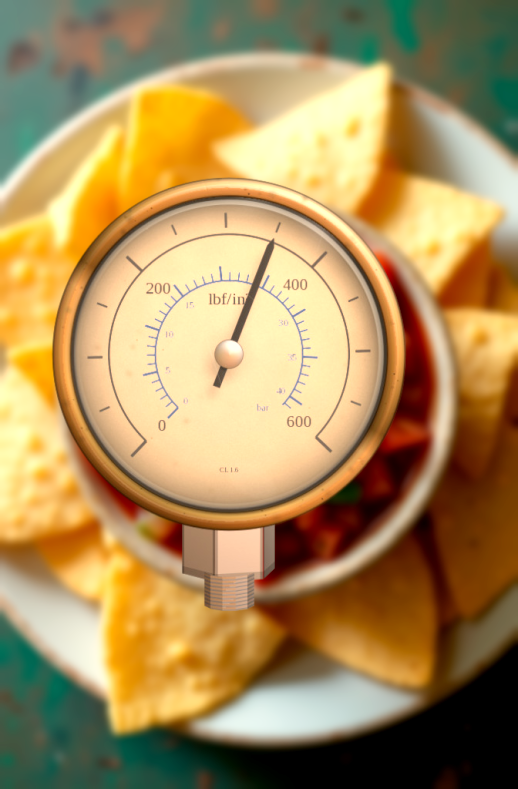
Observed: 350 psi
